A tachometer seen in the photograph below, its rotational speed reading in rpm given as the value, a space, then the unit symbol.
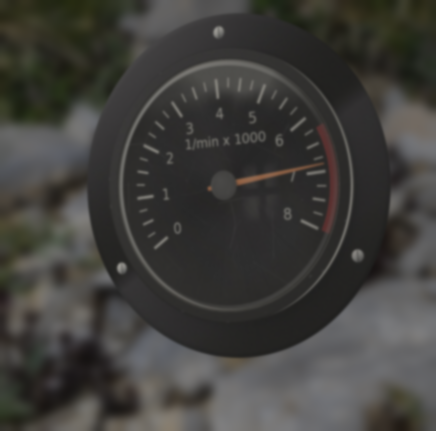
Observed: 6875 rpm
